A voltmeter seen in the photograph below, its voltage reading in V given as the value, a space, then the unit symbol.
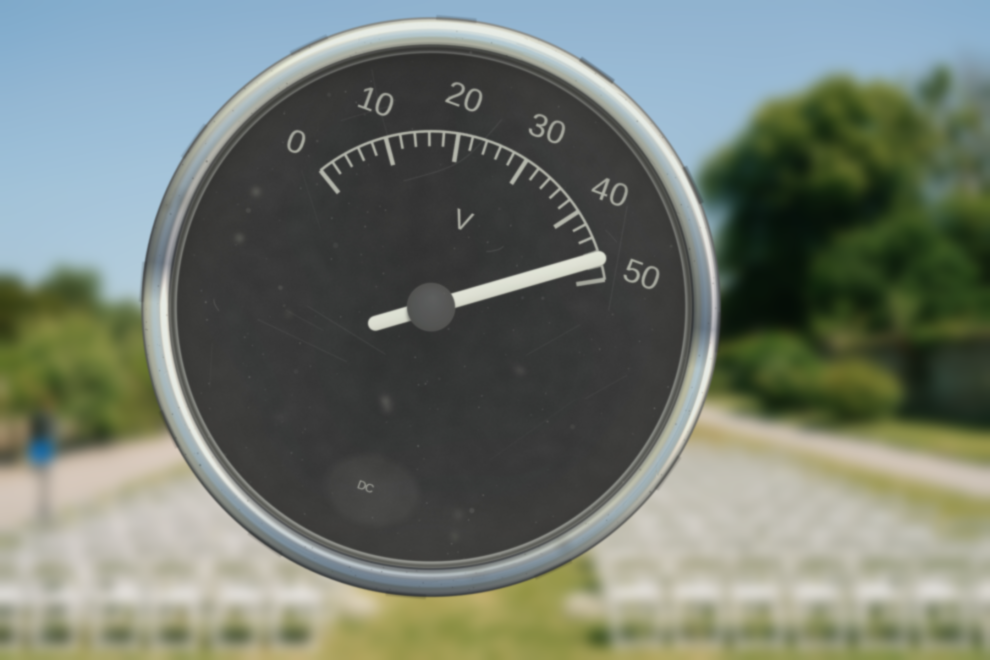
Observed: 47 V
